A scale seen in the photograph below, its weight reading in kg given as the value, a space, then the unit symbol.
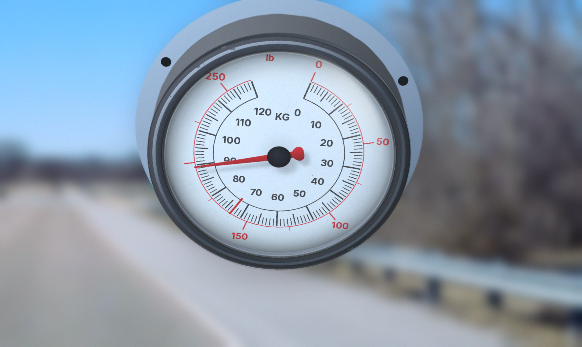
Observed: 90 kg
